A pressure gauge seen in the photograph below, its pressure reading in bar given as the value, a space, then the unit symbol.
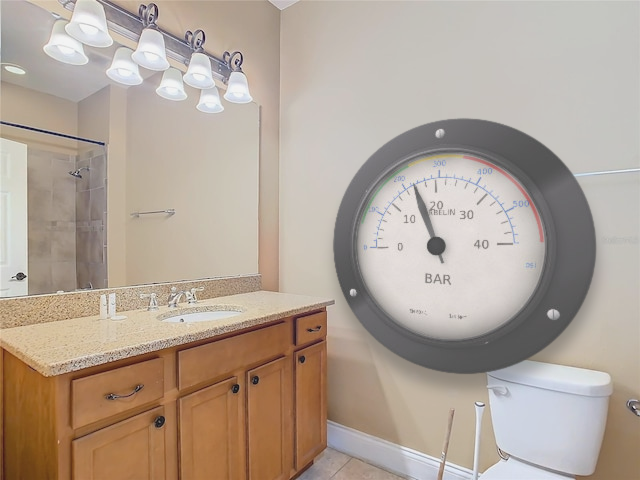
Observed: 16 bar
